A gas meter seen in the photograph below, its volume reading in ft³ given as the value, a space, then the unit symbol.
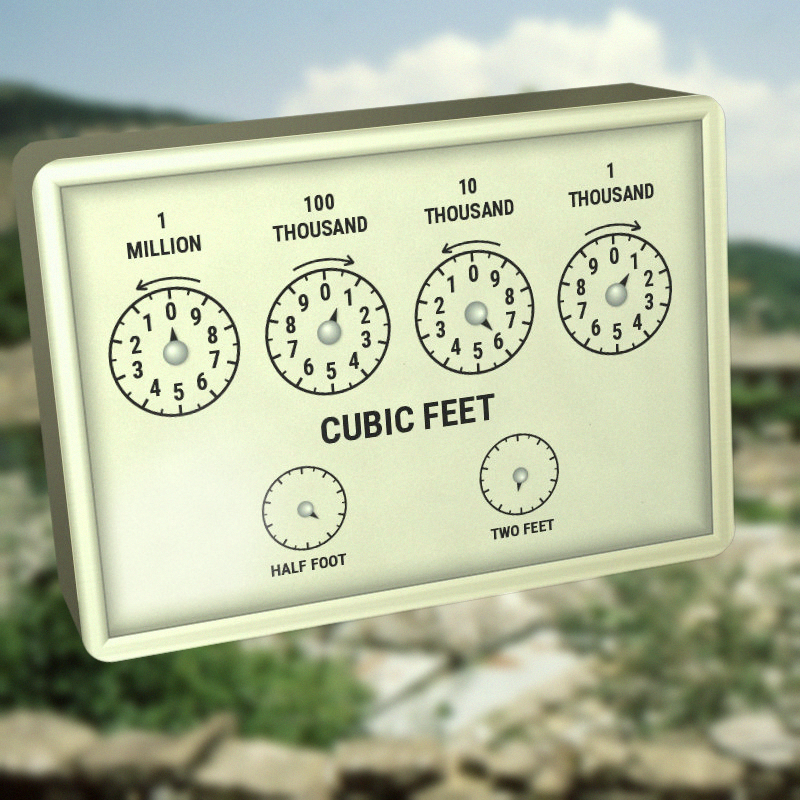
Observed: 6100 ft³
